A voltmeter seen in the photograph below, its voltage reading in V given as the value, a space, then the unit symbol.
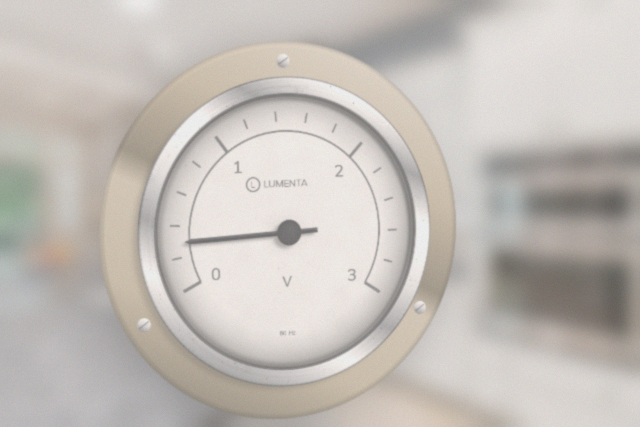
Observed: 0.3 V
